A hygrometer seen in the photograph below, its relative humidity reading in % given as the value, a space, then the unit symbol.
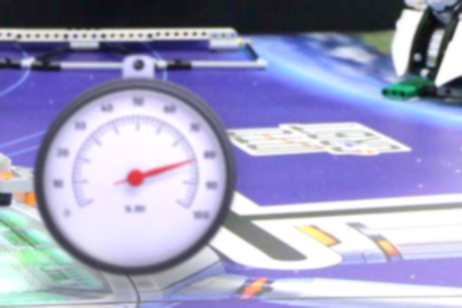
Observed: 80 %
